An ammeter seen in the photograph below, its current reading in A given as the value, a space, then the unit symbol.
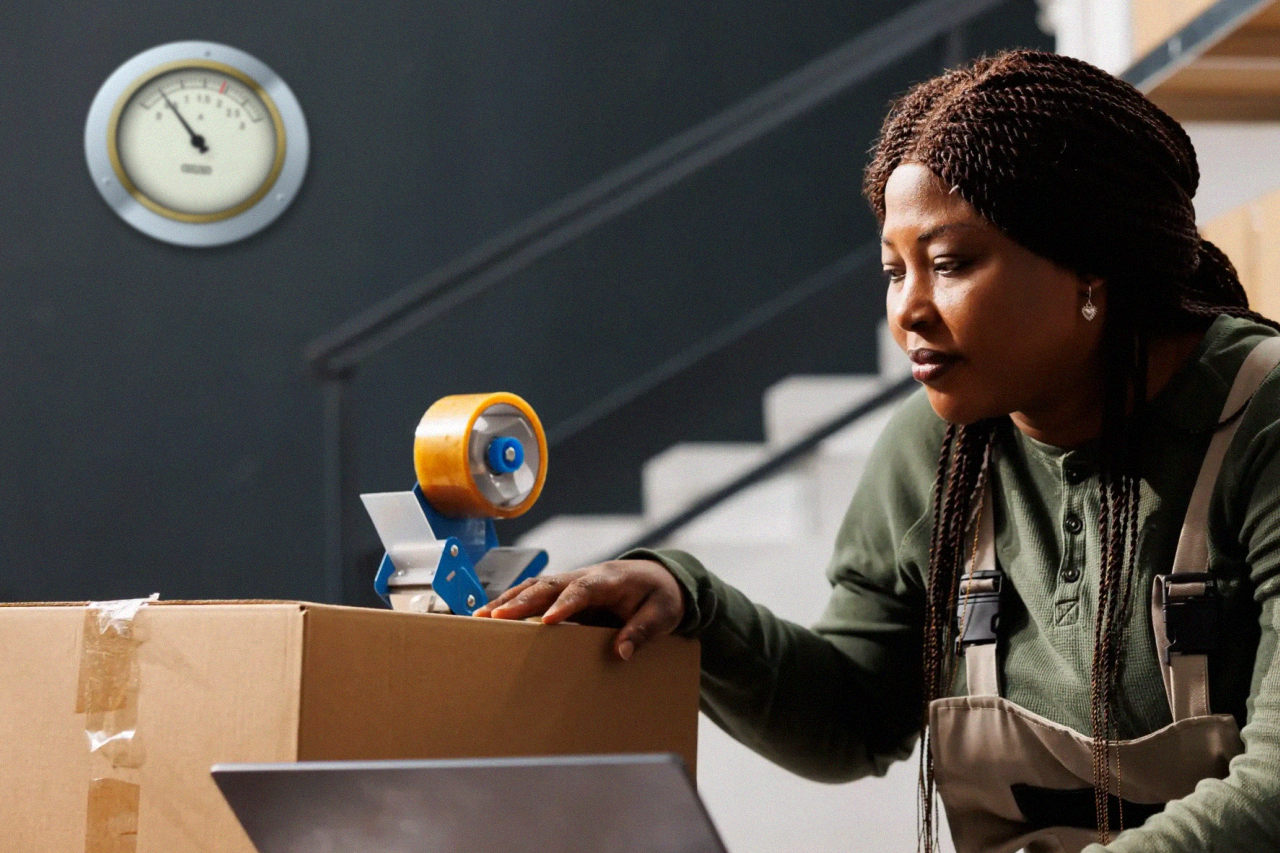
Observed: 0.5 A
